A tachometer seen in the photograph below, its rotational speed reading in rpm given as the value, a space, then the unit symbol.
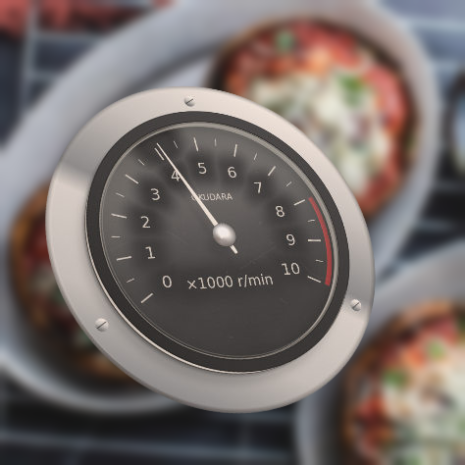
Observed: 4000 rpm
